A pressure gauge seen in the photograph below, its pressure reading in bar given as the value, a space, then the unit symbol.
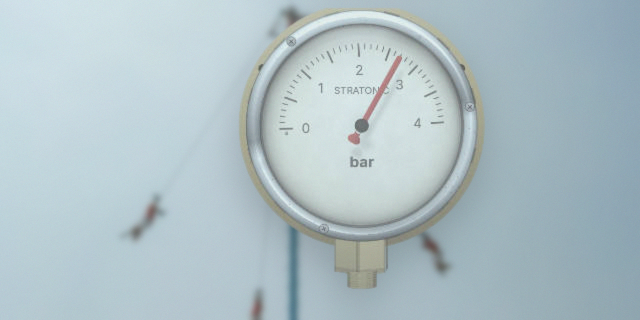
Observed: 2.7 bar
